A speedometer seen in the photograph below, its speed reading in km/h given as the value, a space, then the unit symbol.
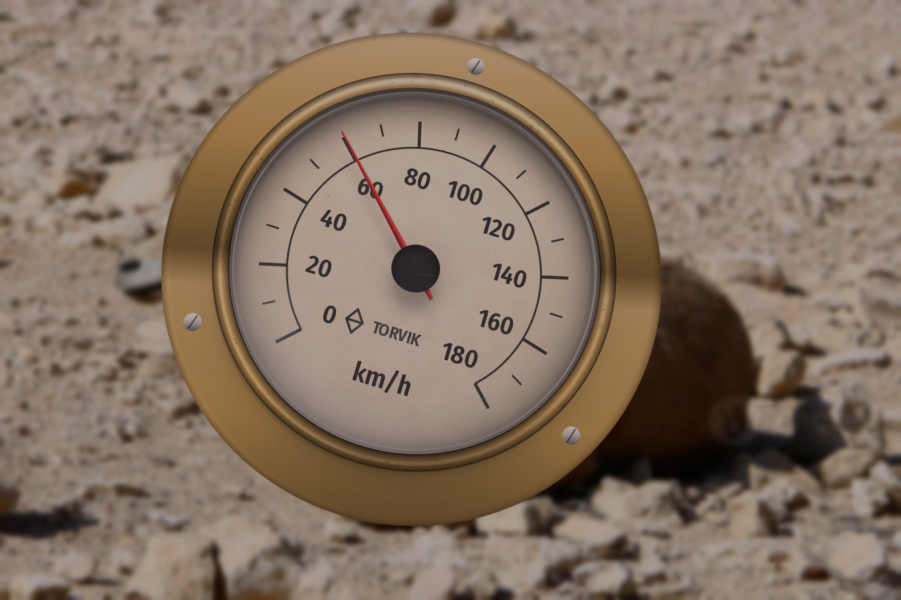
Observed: 60 km/h
